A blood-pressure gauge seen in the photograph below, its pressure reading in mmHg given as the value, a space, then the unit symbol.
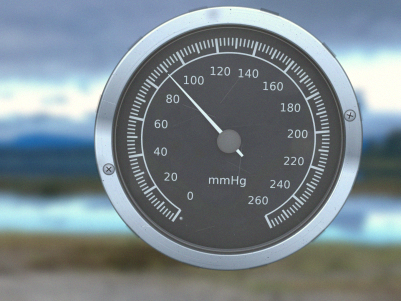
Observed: 90 mmHg
